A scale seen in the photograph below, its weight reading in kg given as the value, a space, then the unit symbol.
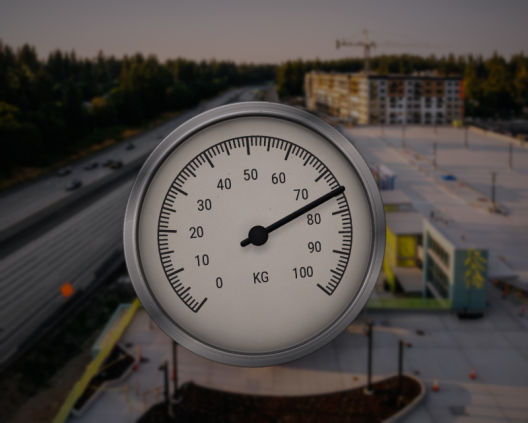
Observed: 75 kg
